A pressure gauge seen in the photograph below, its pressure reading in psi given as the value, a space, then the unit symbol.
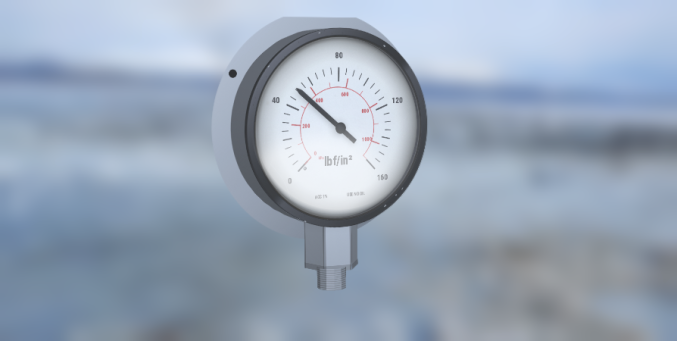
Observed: 50 psi
